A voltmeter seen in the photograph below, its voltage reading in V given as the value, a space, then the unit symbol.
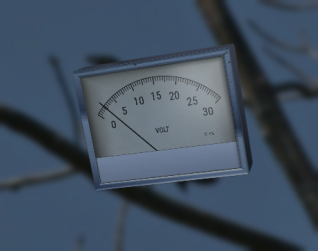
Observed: 2.5 V
